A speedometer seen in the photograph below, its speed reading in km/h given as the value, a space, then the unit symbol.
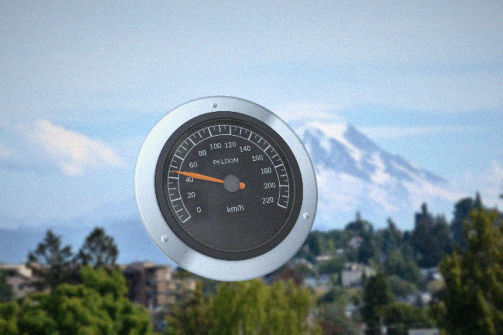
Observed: 45 km/h
